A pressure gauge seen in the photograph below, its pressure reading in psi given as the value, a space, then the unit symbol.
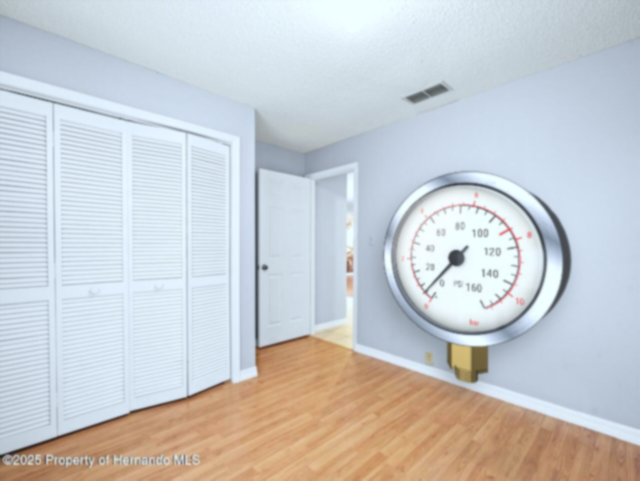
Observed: 5 psi
